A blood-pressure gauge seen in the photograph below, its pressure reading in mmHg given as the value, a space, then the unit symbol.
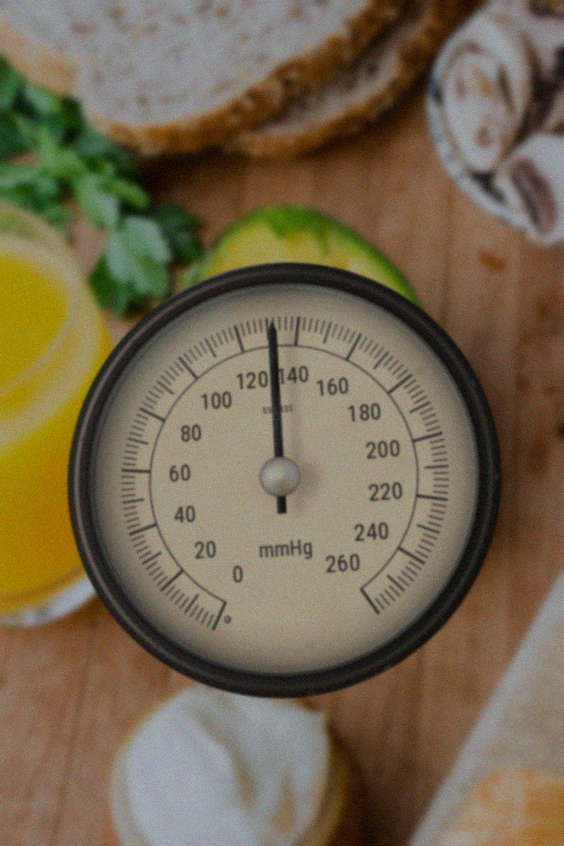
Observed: 132 mmHg
